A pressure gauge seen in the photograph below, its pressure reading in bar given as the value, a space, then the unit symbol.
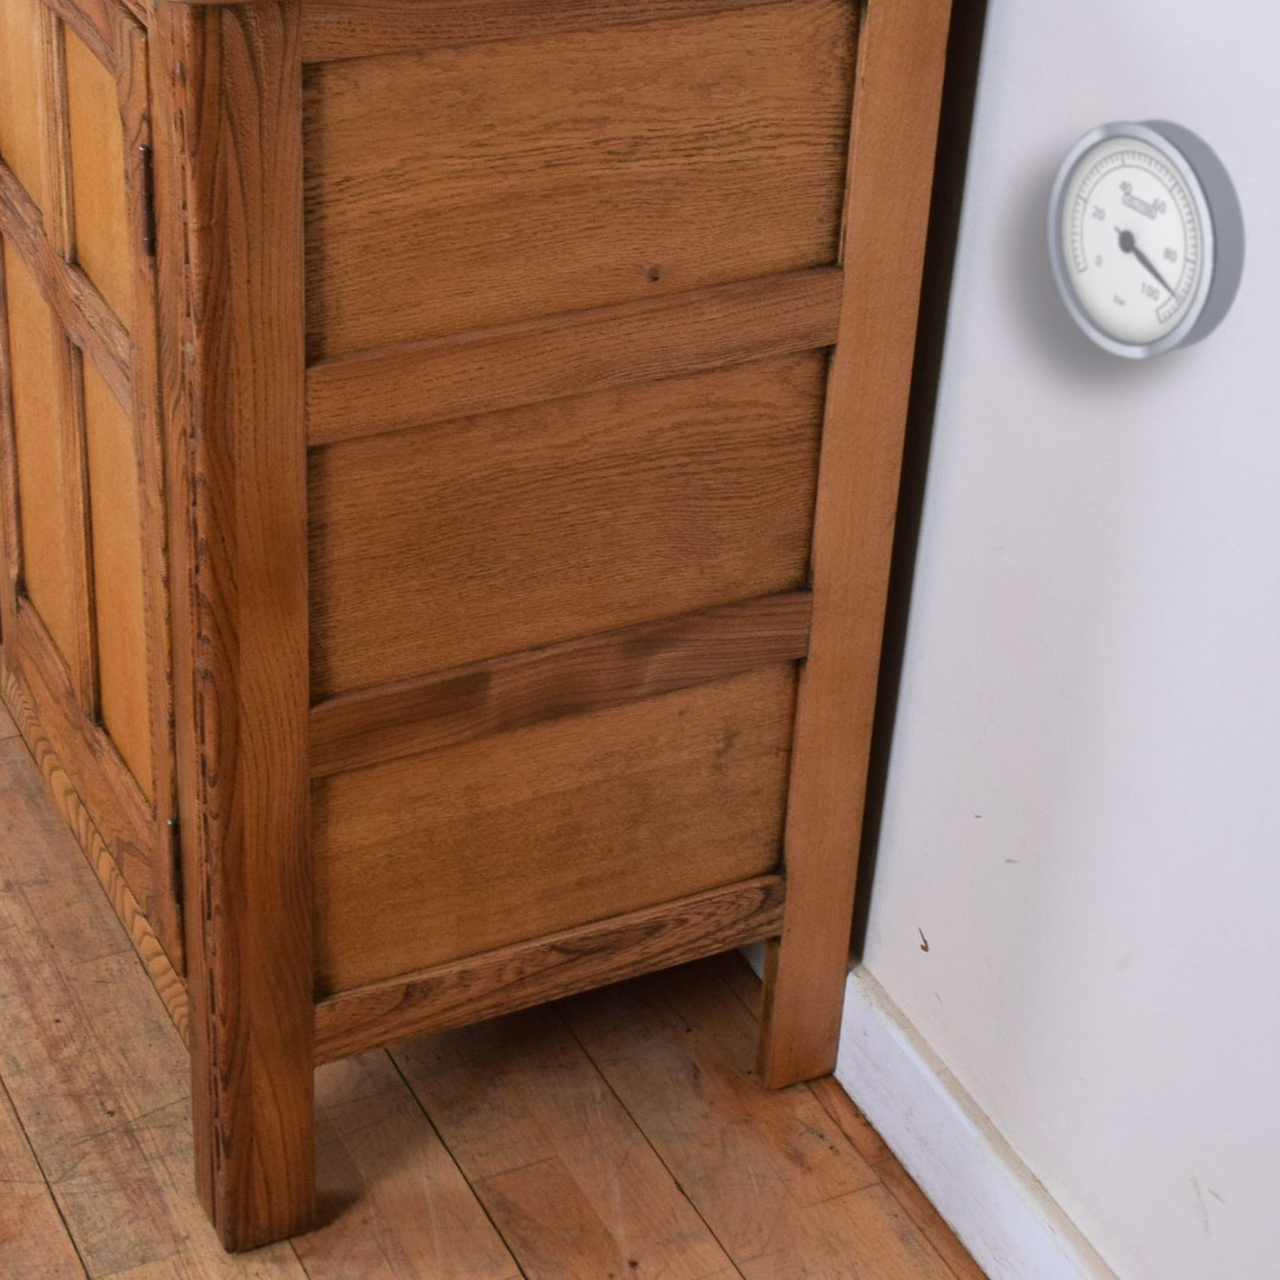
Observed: 90 bar
